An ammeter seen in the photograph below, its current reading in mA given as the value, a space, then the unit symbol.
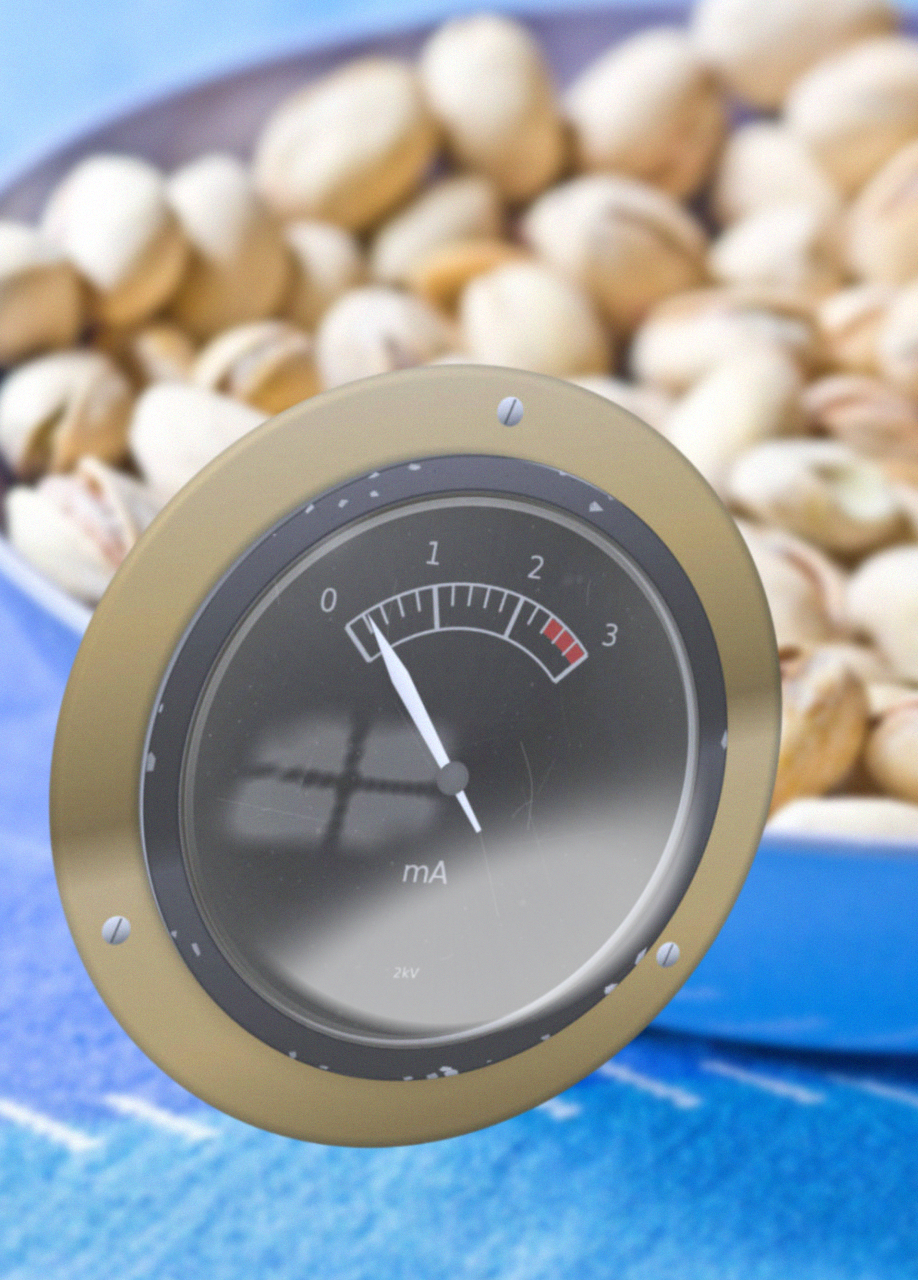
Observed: 0.2 mA
